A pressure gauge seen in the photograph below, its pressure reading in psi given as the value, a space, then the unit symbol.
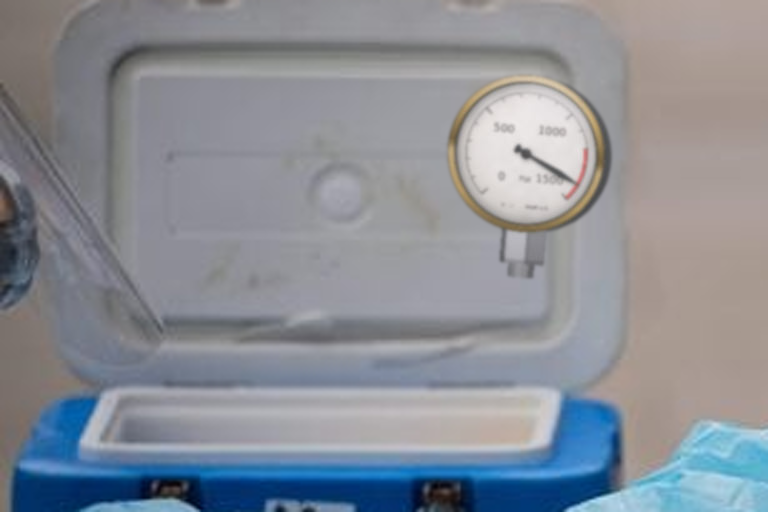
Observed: 1400 psi
